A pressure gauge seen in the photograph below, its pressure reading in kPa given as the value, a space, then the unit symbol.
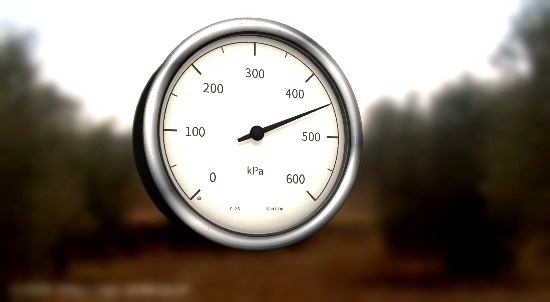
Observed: 450 kPa
